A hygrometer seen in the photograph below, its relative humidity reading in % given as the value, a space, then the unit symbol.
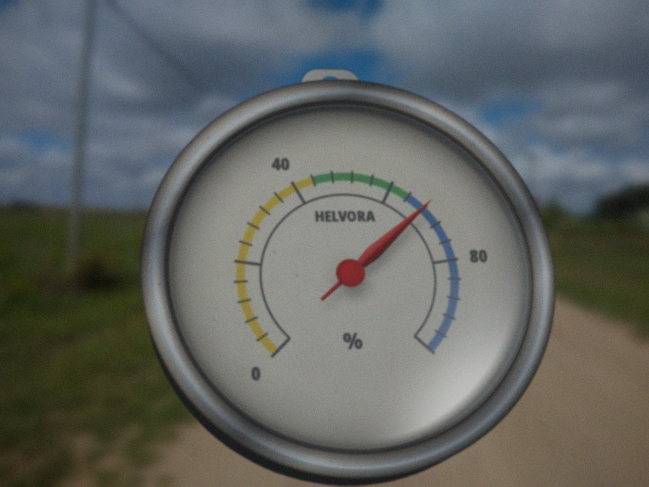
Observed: 68 %
